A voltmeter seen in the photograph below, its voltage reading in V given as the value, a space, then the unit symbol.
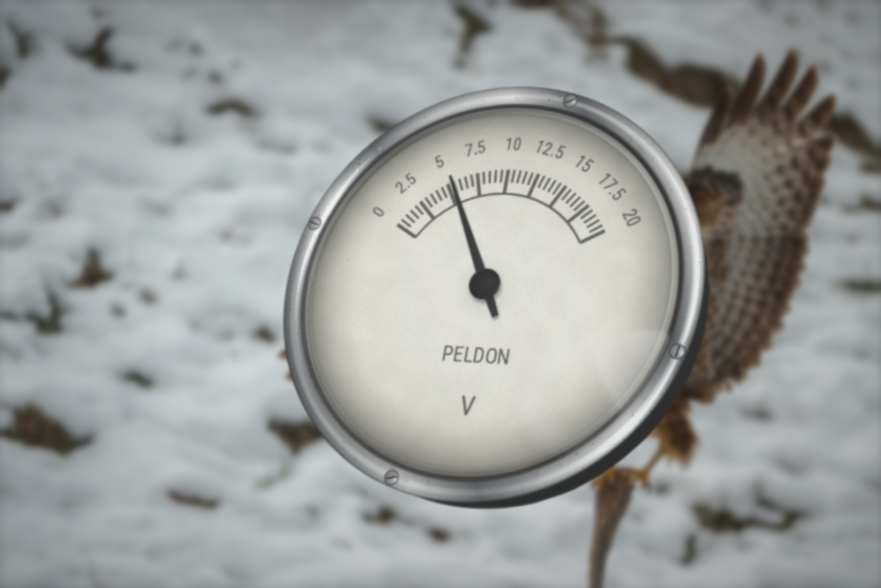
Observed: 5.5 V
